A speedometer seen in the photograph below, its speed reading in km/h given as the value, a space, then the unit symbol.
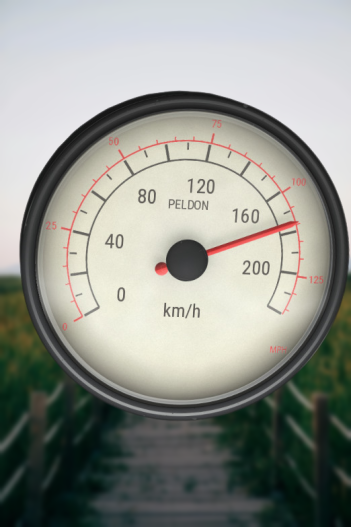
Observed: 175 km/h
